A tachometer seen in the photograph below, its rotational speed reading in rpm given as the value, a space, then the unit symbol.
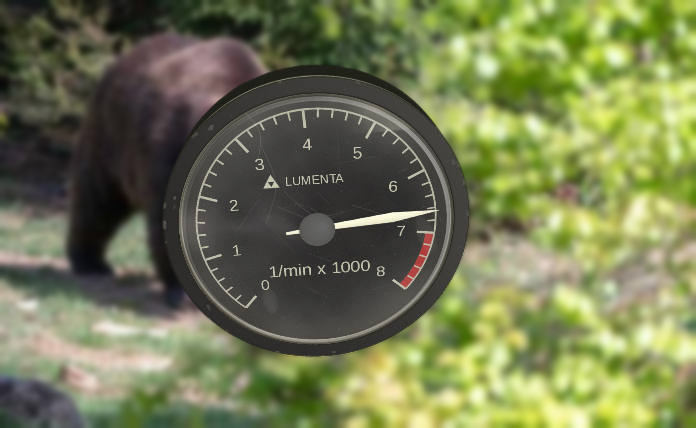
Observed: 6600 rpm
